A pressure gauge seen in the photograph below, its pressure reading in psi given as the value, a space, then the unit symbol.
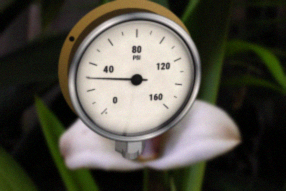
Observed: 30 psi
